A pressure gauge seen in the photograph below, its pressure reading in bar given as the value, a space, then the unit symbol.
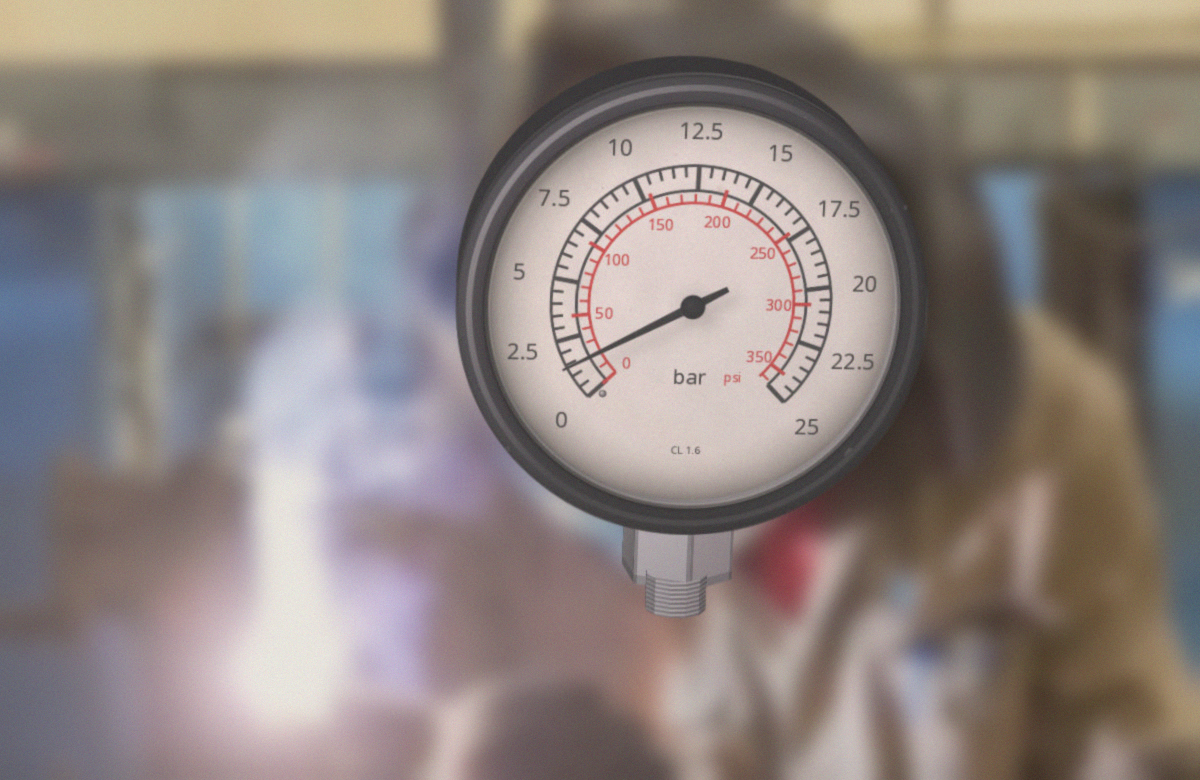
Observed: 1.5 bar
